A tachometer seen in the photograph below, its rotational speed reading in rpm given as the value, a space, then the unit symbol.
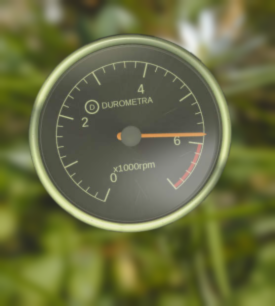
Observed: 5800 rpm
